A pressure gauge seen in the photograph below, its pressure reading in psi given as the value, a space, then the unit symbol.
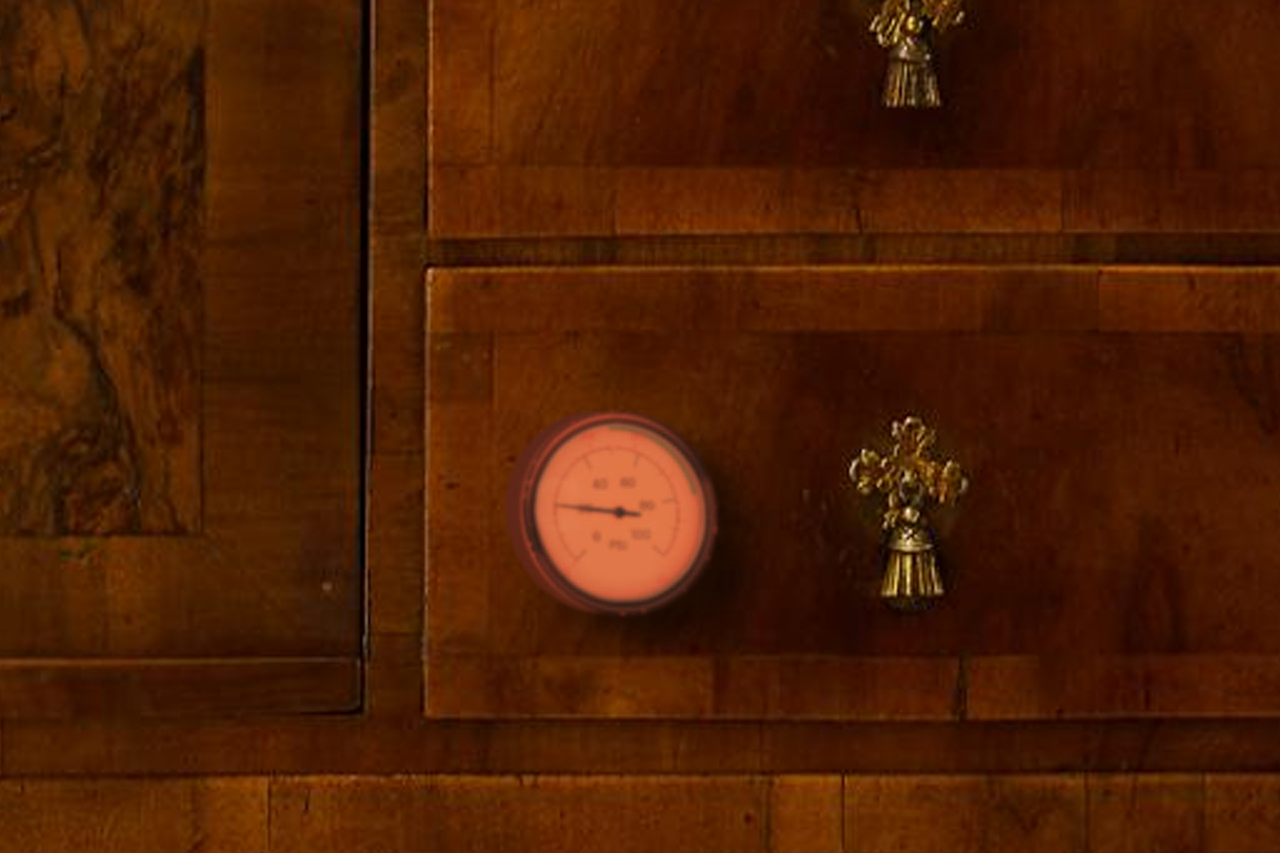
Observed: 20 psi
